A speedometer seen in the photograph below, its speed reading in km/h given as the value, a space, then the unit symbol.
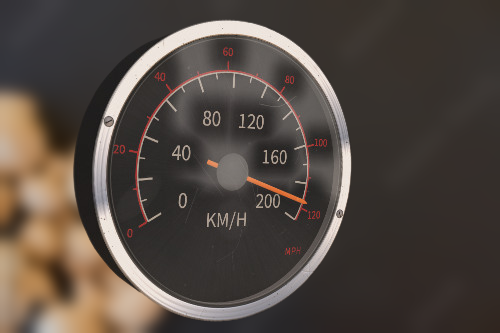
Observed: 190 km/h
